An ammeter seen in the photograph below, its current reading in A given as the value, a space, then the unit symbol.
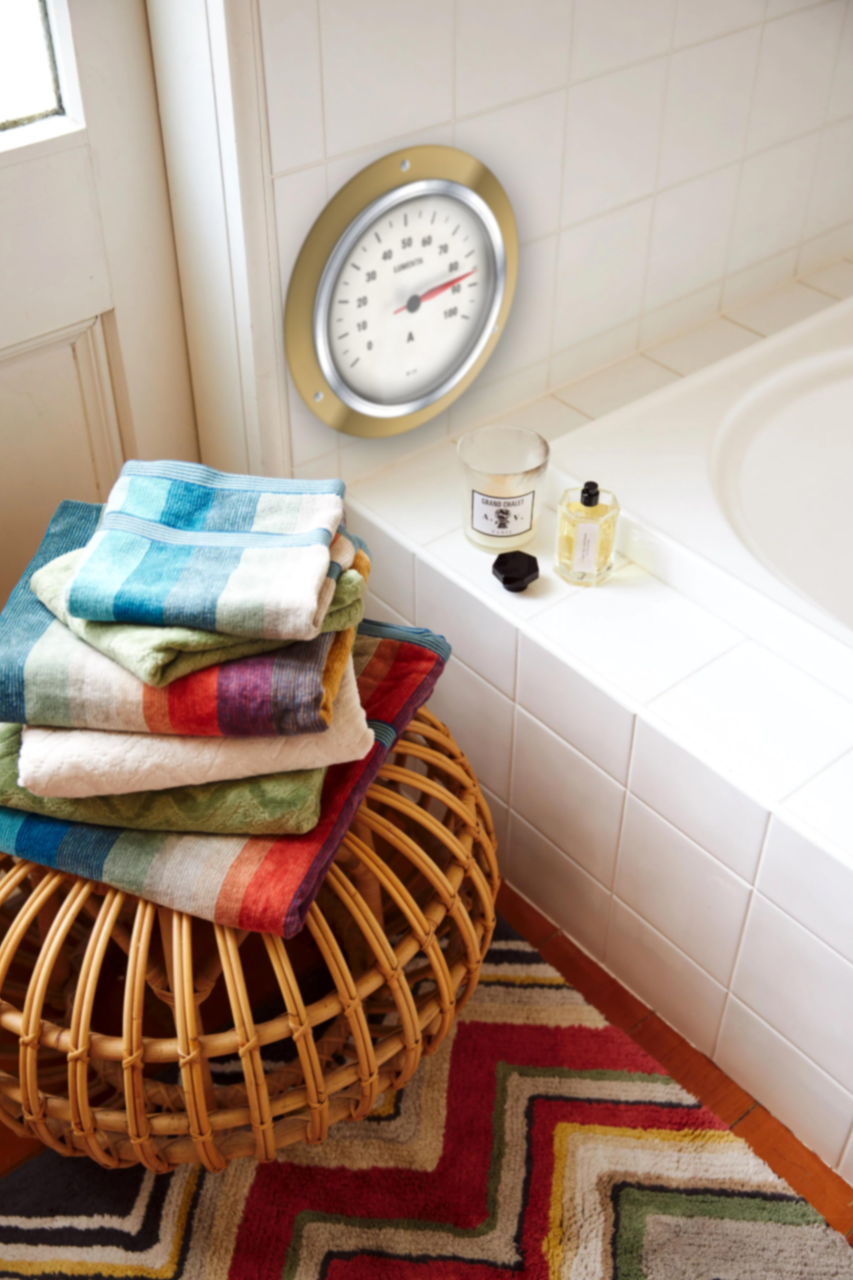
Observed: 85 A
